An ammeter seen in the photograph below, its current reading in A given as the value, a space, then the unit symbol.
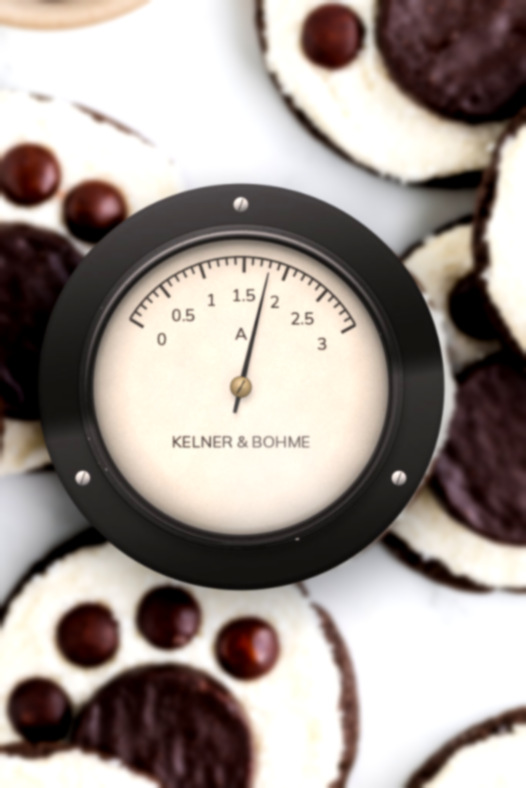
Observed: 1.8 A
